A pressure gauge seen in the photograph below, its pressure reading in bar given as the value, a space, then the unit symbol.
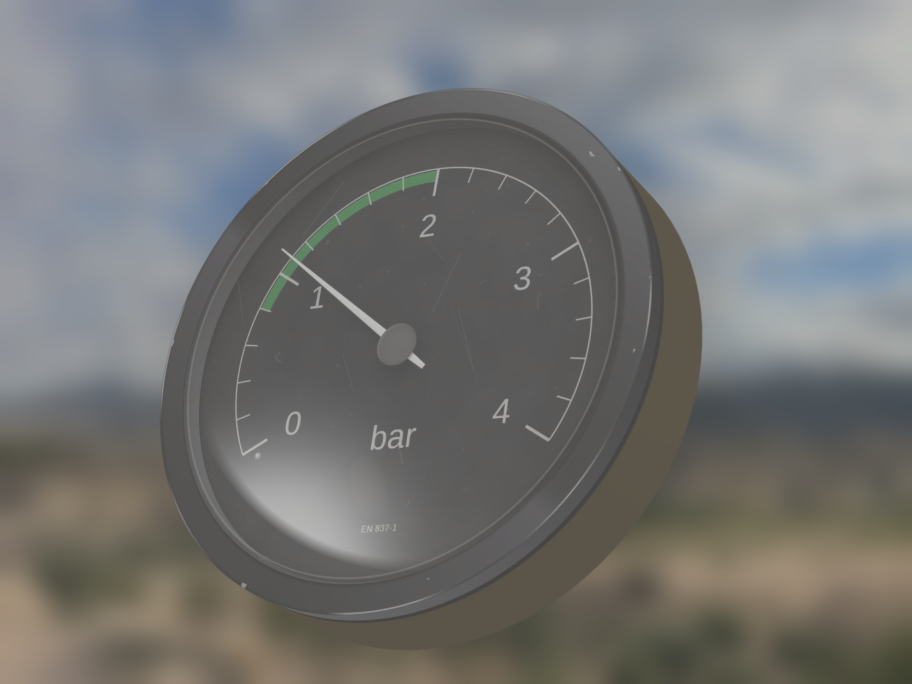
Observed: 1.1 bar
